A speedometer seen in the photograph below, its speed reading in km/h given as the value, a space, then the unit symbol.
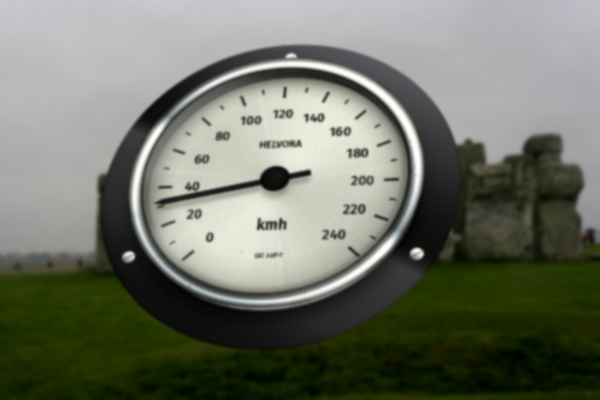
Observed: 30 km/h
